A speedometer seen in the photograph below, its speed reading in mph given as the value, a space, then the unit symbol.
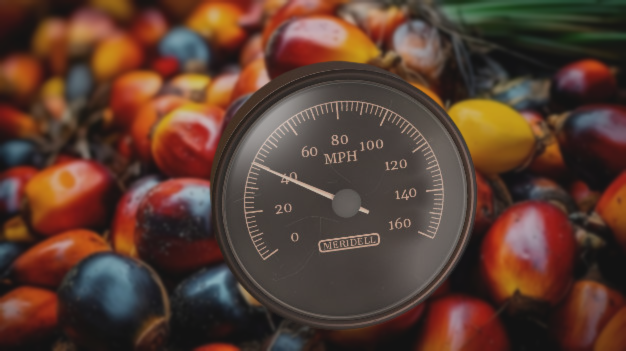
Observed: 40 mph
